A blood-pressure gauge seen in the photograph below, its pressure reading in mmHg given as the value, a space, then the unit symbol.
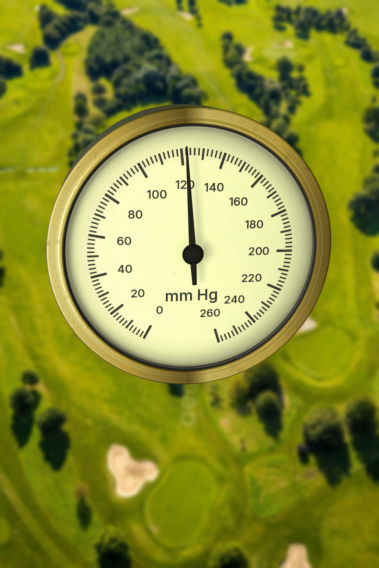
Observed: 122 mmHg
